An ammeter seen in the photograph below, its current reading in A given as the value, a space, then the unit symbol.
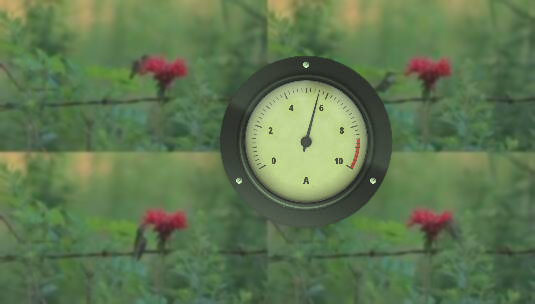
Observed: 5.6 A
